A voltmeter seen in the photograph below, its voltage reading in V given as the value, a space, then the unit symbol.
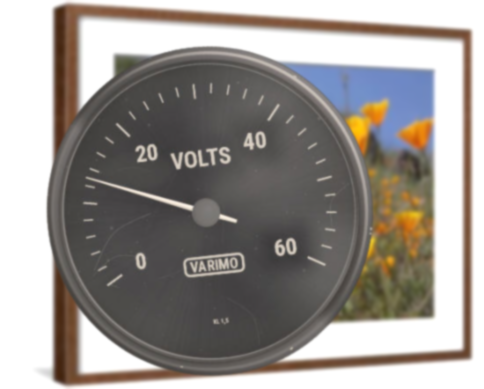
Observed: 13 V
